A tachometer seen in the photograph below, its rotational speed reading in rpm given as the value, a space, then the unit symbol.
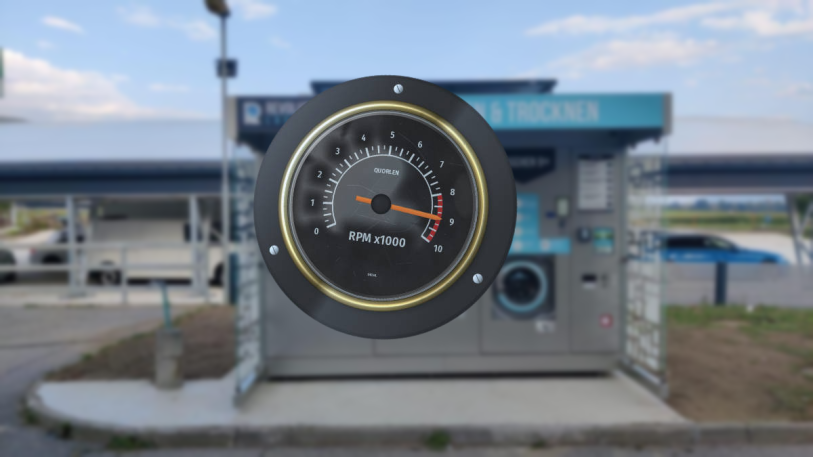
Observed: 9000 rpm
